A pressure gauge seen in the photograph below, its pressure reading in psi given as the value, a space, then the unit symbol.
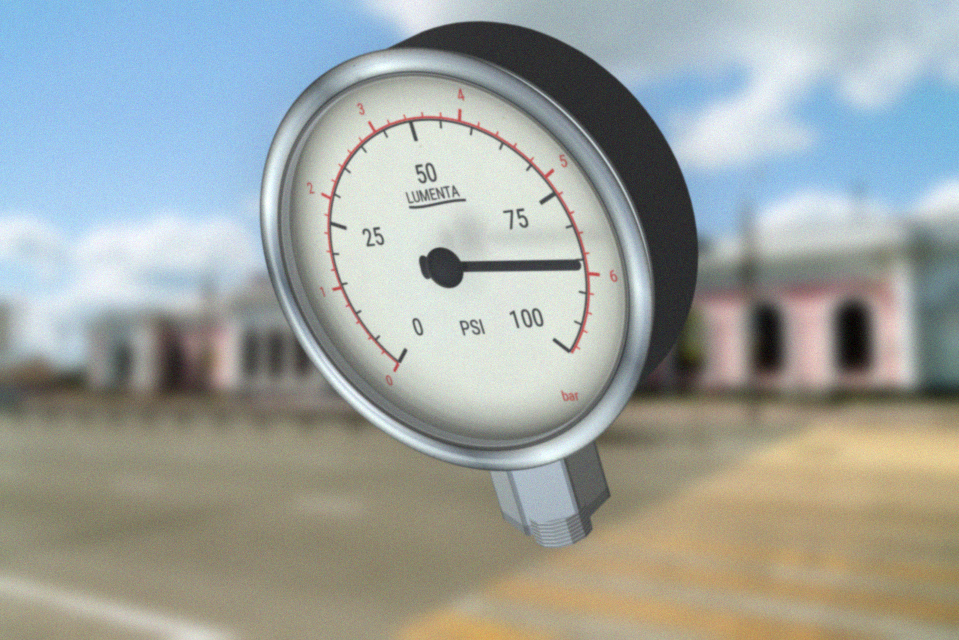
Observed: 85 psi
